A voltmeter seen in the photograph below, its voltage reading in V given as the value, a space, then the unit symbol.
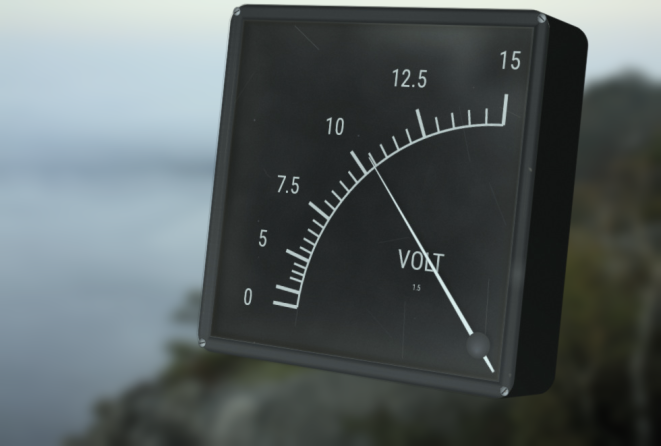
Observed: 10.5 V
